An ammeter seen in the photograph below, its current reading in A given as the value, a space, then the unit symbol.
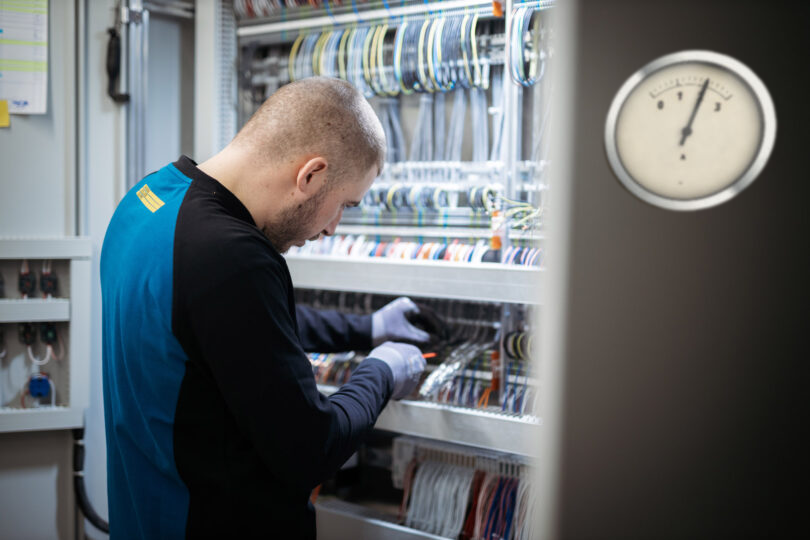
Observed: 2 A
